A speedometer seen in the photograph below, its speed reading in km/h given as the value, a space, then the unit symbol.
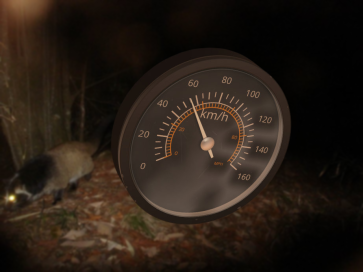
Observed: 55 km/h
